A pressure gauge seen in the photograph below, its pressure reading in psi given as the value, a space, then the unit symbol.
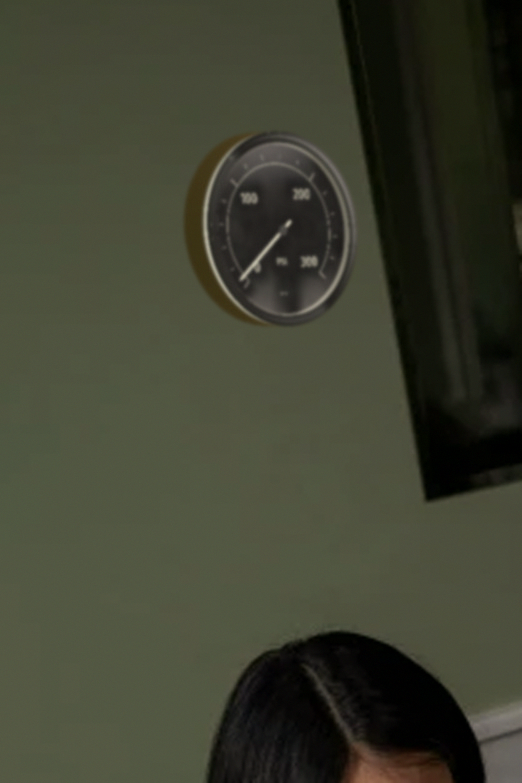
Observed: 10 psi
